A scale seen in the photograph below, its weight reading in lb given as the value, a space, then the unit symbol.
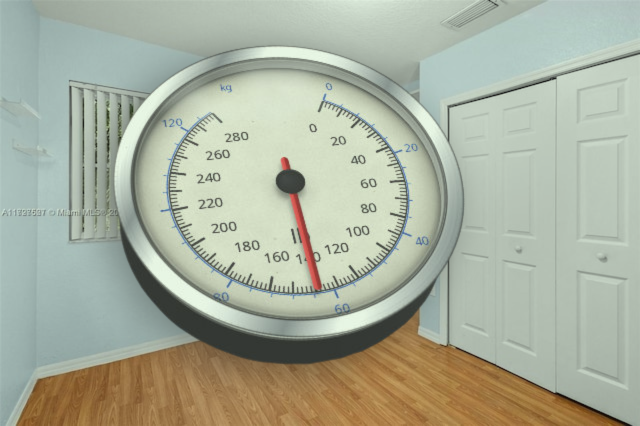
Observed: 140 lb
